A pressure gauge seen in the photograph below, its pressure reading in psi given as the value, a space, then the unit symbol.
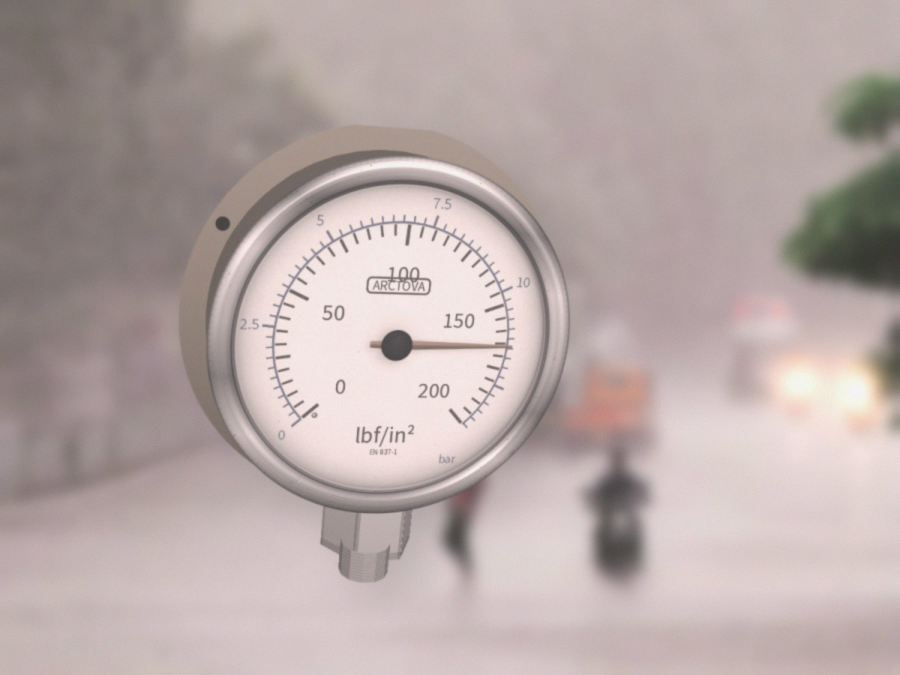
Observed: 165 psi
